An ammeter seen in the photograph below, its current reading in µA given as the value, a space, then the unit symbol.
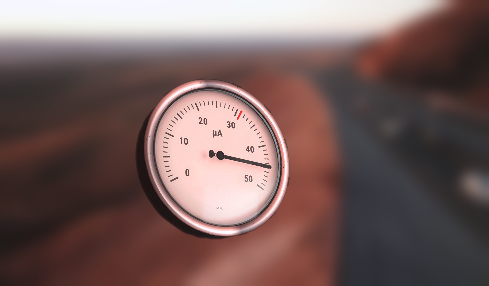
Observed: 45 µA
